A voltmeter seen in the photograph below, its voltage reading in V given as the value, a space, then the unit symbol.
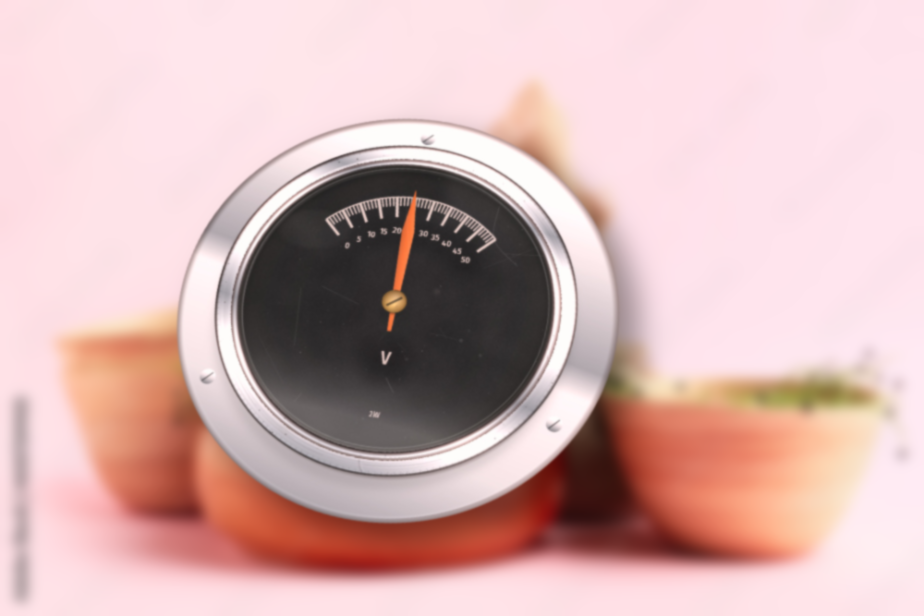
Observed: 25 V
